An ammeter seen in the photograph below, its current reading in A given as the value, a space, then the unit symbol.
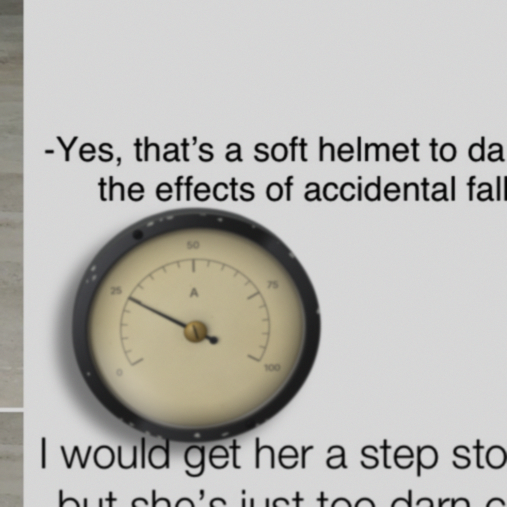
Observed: 25 A
